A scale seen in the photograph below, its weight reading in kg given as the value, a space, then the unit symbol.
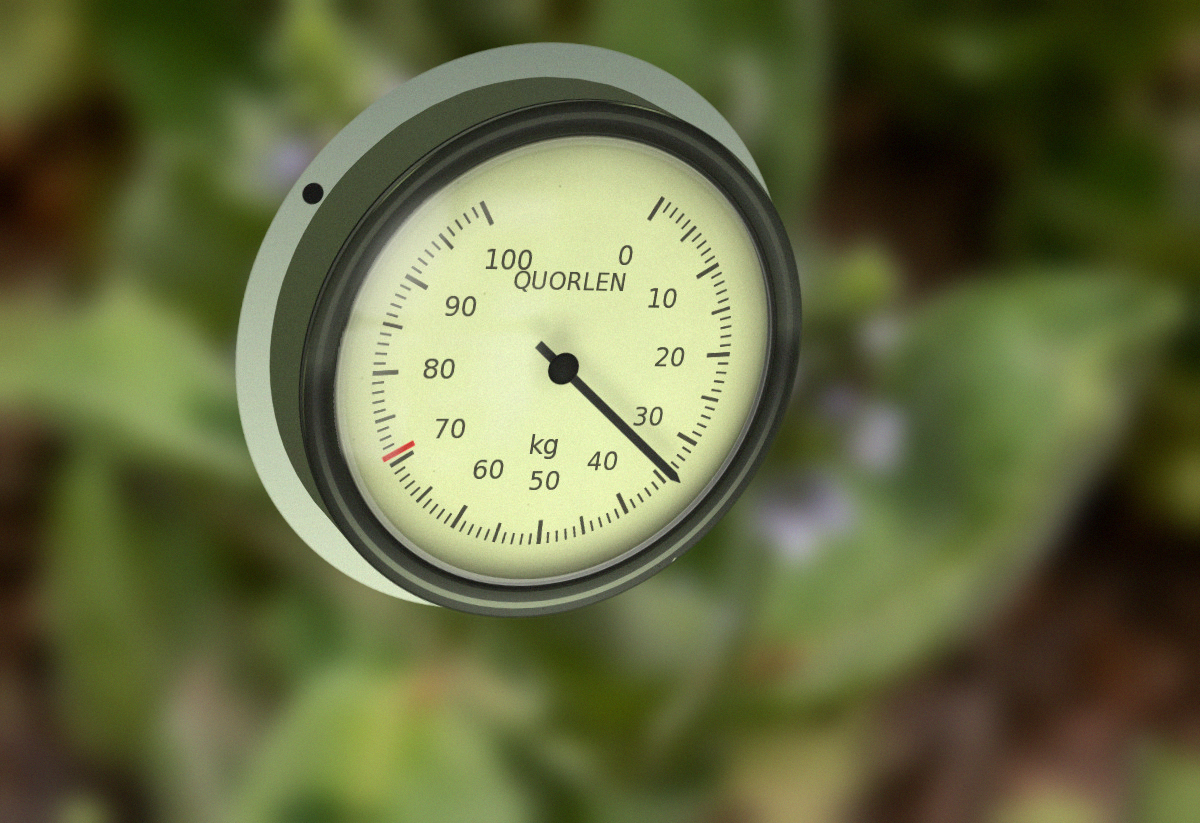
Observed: 34 kg
